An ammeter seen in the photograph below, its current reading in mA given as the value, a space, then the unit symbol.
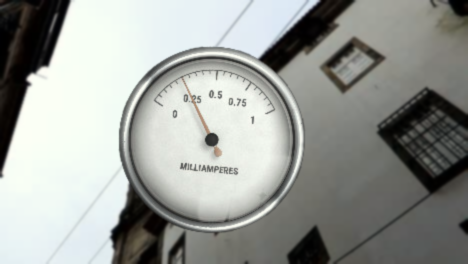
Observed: 0.25 mA
